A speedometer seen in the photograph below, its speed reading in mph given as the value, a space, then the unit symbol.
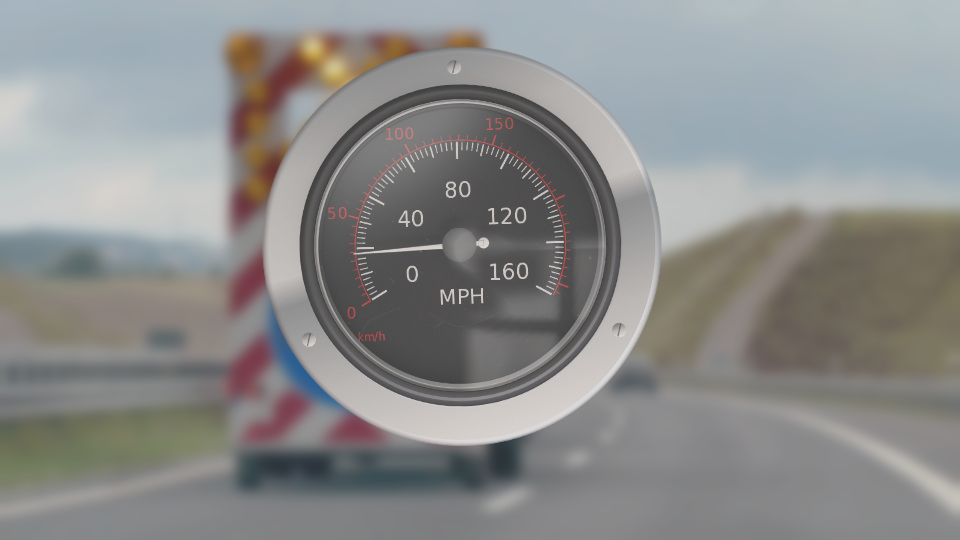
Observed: 18 mph
